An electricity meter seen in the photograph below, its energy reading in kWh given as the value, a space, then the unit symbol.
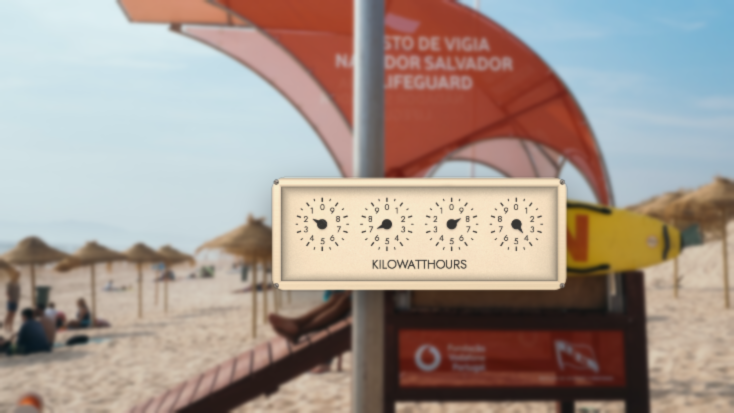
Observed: 1684 kWh
